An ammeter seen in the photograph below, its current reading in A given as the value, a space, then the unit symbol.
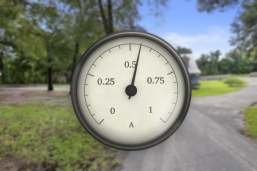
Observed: 0.55 A
